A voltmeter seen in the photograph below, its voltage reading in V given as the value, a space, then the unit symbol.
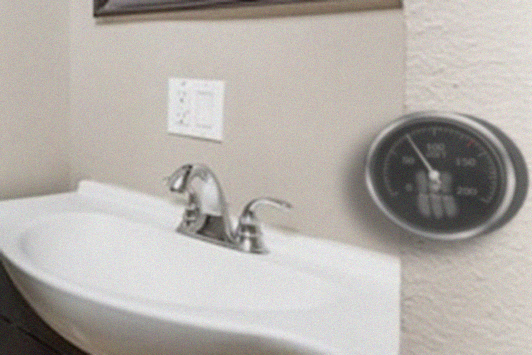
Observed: 75 V
